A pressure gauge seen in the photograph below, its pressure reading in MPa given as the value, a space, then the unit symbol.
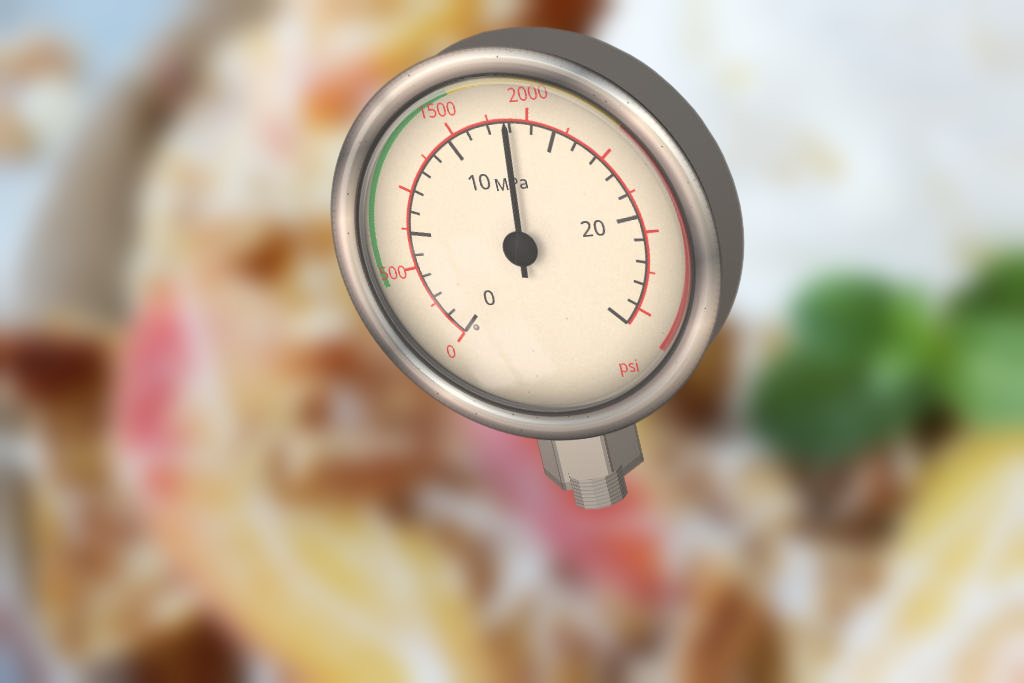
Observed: 13 MPa
